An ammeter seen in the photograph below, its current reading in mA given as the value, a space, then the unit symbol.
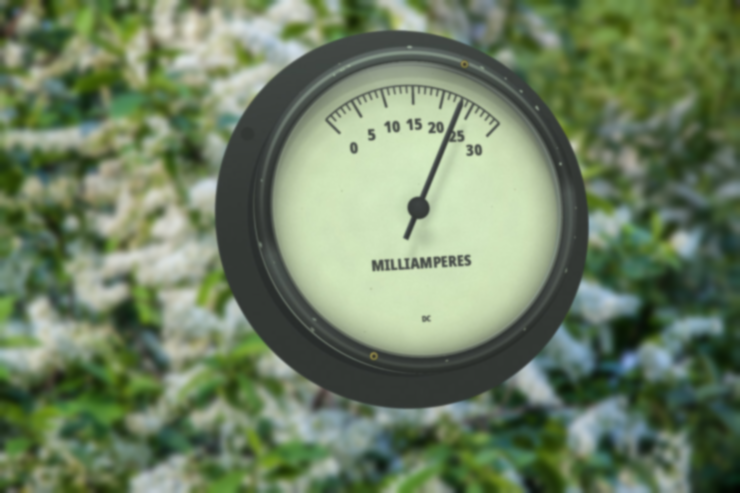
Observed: 23 mA
